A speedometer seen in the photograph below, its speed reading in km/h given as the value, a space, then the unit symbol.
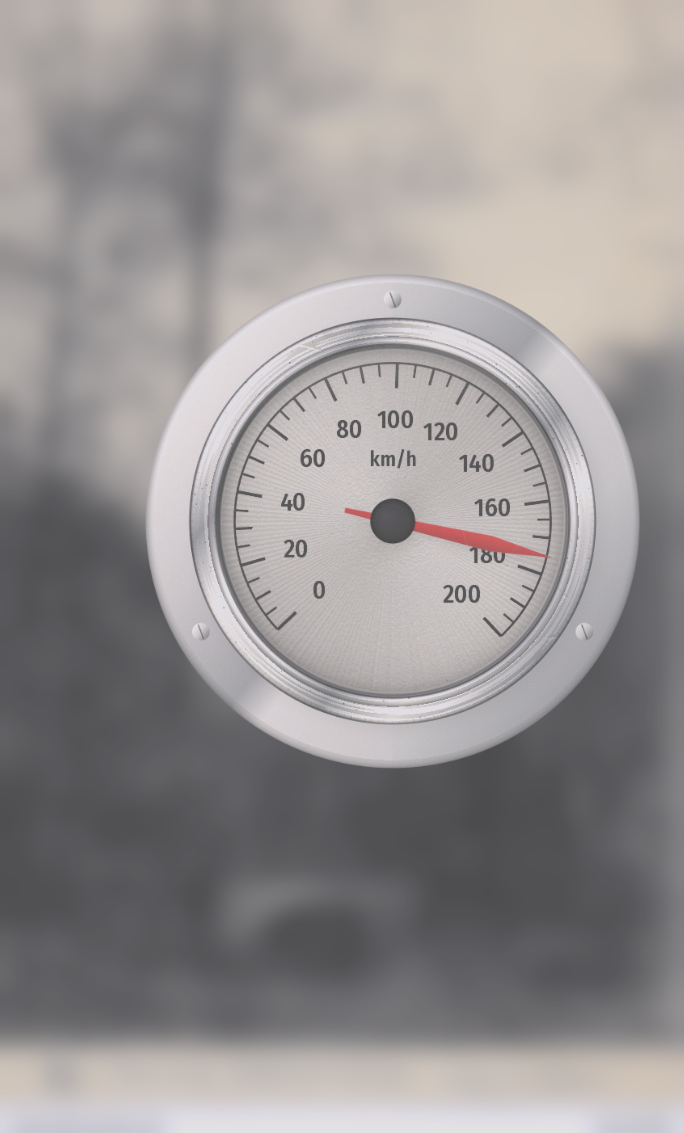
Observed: 175 km/h
